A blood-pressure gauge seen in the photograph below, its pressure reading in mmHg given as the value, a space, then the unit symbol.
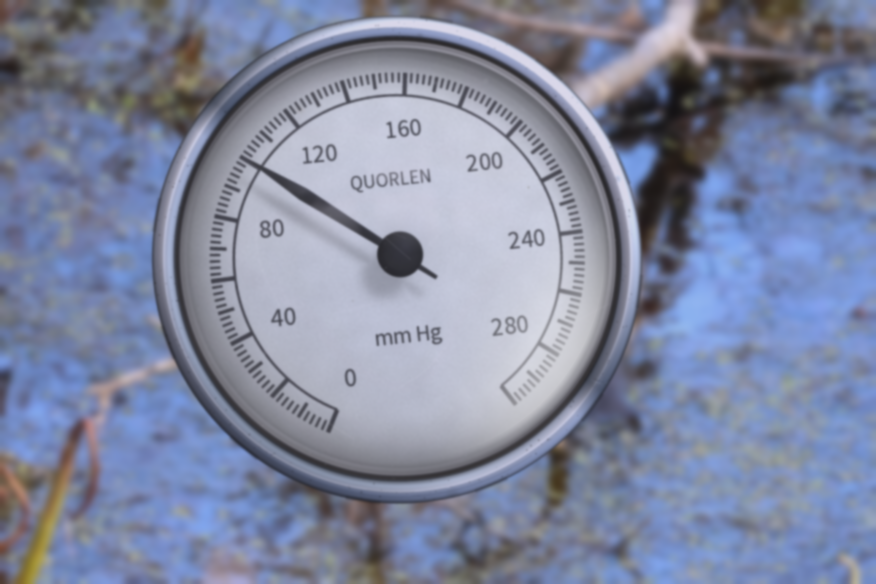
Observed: 100 mmHg
